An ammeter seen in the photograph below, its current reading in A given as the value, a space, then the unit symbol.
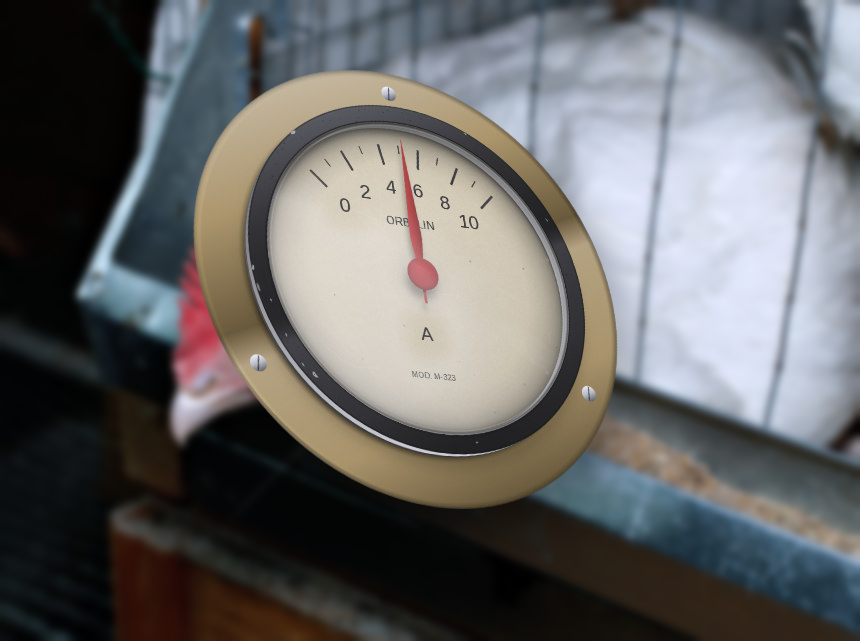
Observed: 5 A
